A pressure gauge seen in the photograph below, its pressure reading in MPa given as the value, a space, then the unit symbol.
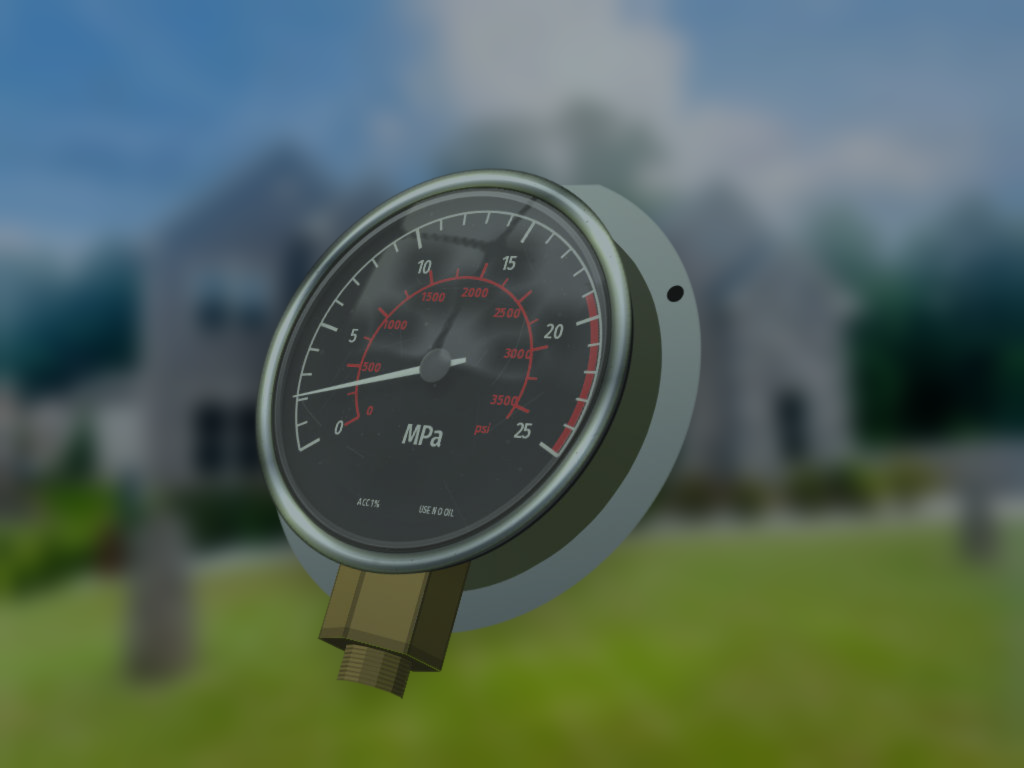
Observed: 2 MPa
